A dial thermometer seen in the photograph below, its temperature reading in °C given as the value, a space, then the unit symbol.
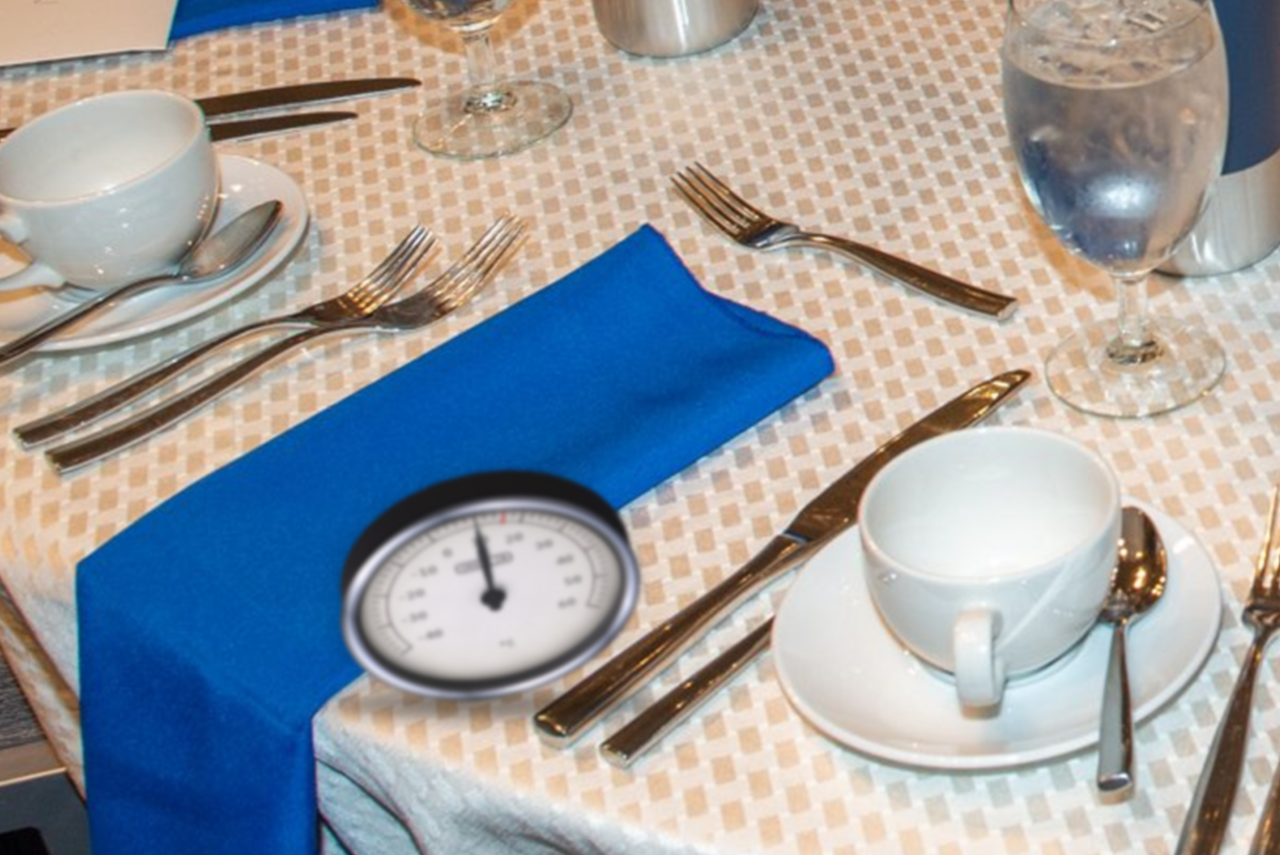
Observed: 10 °C
